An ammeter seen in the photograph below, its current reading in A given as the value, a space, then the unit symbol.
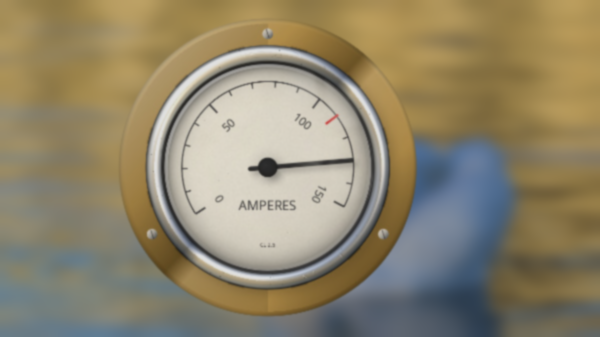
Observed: 130 A
